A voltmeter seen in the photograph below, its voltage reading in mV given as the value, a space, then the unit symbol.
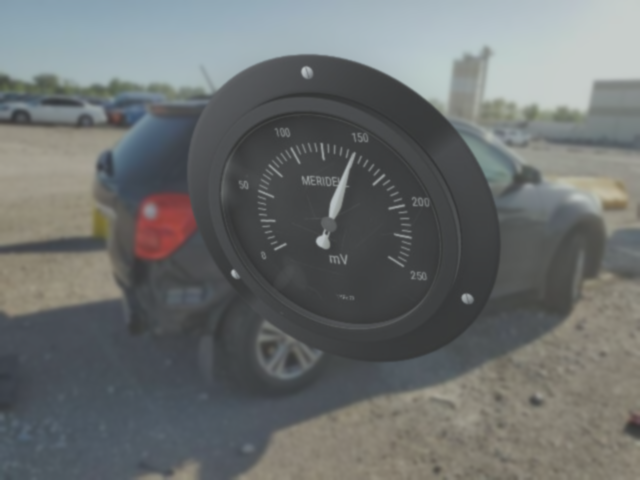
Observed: 150 mV
